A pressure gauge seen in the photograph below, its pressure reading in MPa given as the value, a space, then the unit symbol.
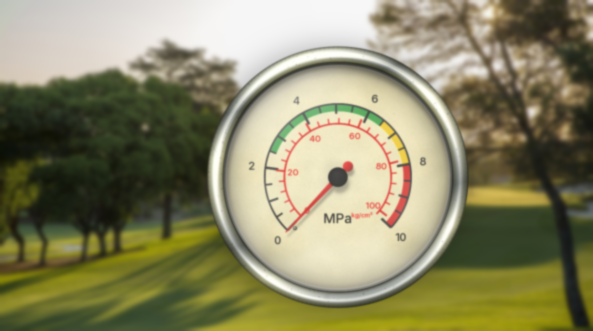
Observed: 0 MPa
